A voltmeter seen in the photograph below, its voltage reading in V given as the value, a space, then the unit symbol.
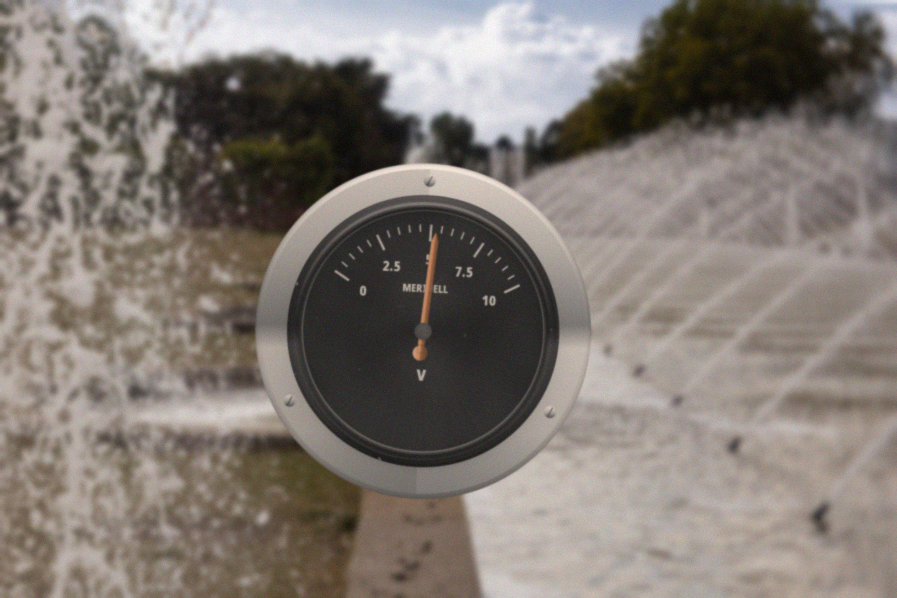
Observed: 5.25 V
